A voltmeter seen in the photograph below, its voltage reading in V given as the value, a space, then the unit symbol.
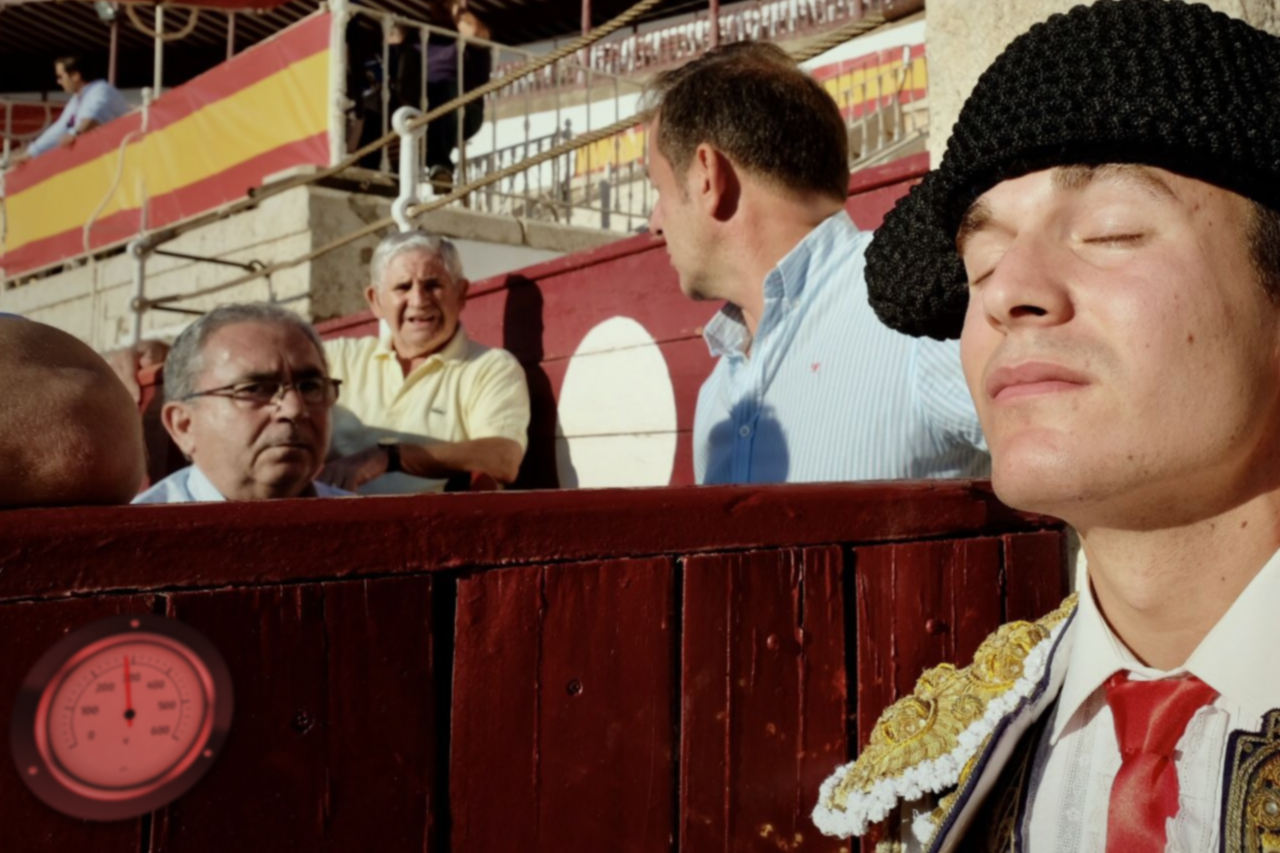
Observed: 280 V
